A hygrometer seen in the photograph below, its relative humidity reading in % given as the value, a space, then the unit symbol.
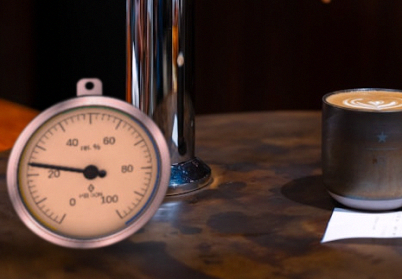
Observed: 24 %
